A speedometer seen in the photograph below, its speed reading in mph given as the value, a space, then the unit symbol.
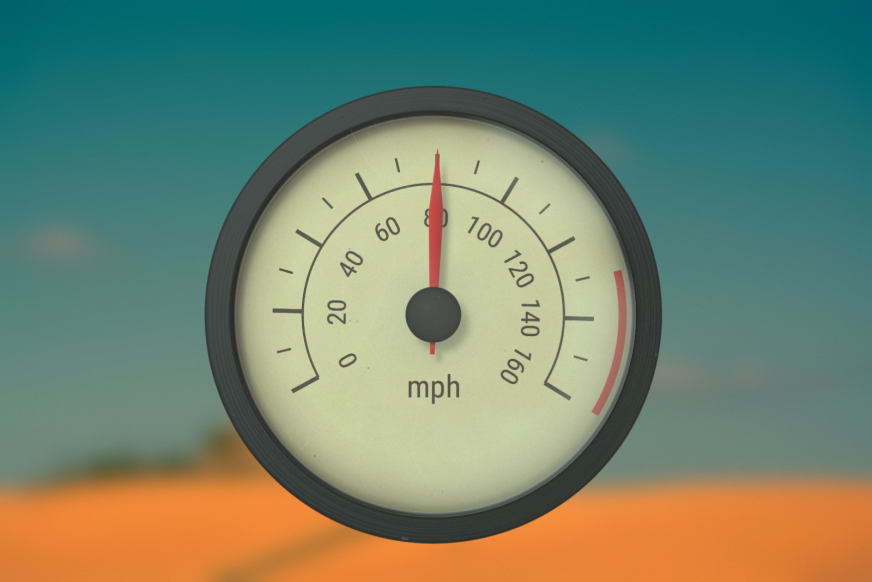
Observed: 80 mph
